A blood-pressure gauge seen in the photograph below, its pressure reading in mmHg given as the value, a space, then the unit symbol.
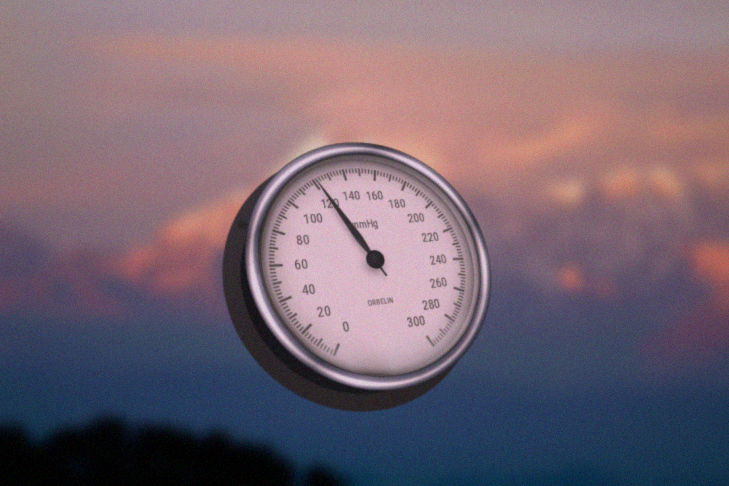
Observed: 120 mmHg
